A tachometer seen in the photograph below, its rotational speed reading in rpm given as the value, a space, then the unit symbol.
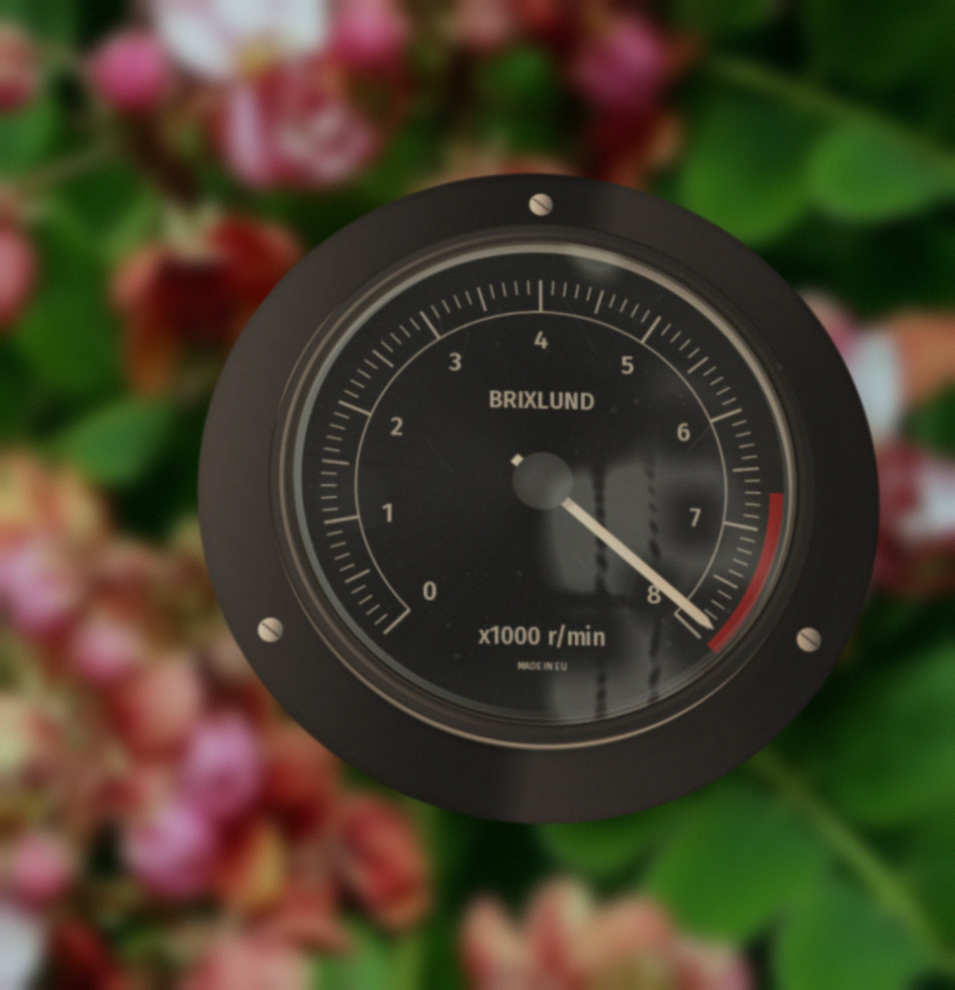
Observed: 7900 rpm
